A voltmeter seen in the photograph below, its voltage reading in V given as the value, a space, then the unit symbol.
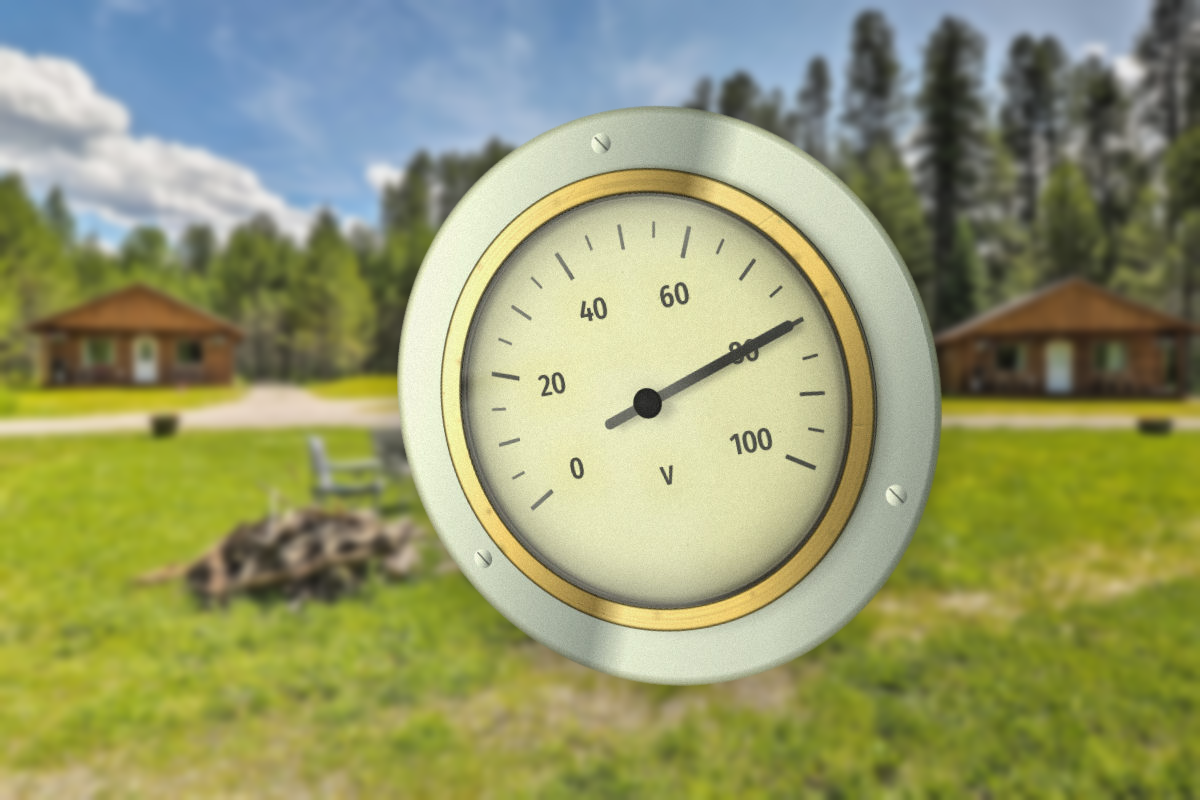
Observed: 80 V
